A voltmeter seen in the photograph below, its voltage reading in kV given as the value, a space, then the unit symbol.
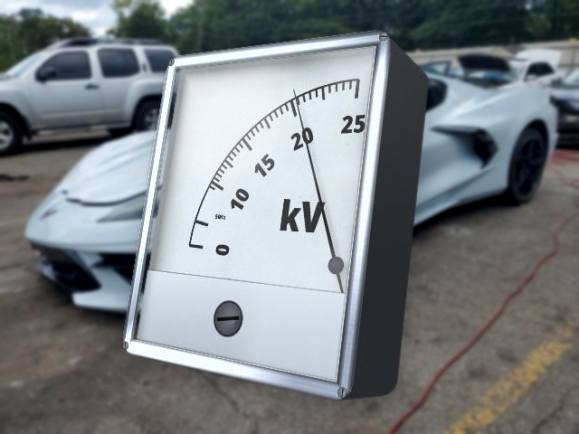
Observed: 20.5 kV
